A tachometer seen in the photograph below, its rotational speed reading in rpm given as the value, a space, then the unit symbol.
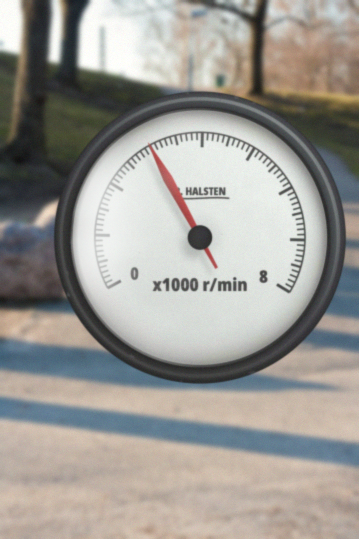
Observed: 3000 rpm
